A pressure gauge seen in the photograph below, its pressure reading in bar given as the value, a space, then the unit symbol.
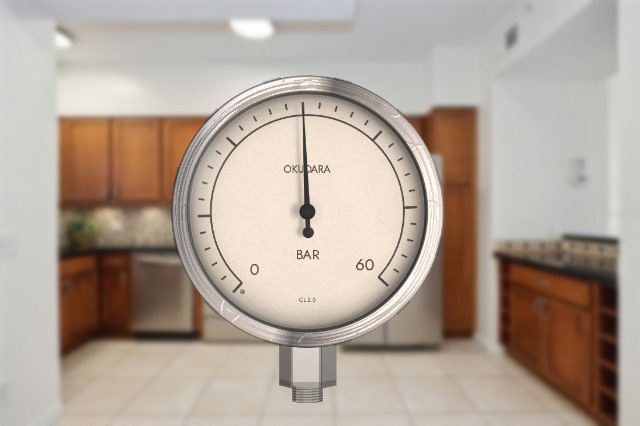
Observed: 30 bar
